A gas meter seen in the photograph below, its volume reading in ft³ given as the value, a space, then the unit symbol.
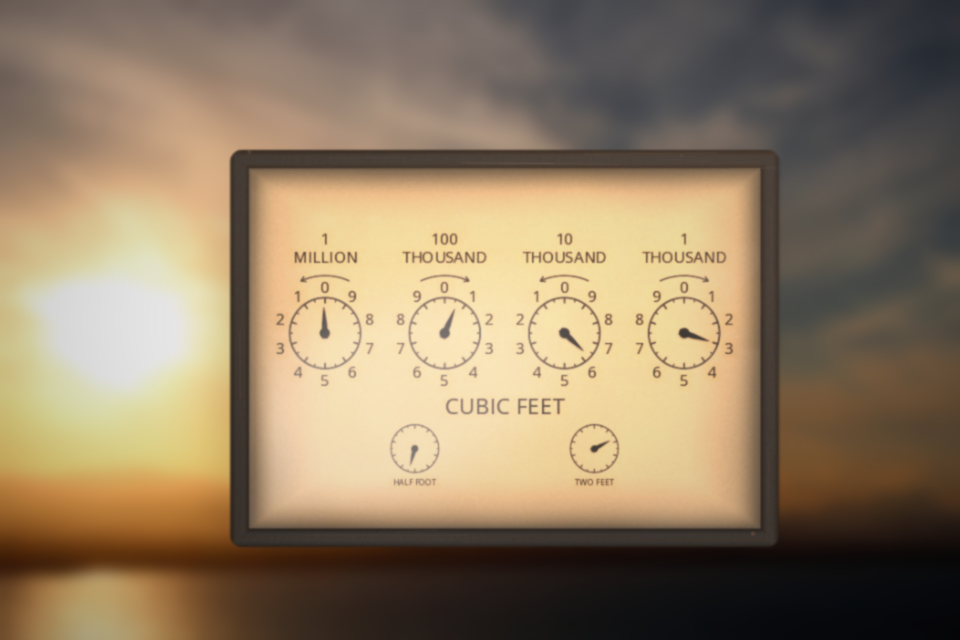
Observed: 6300 ft³
